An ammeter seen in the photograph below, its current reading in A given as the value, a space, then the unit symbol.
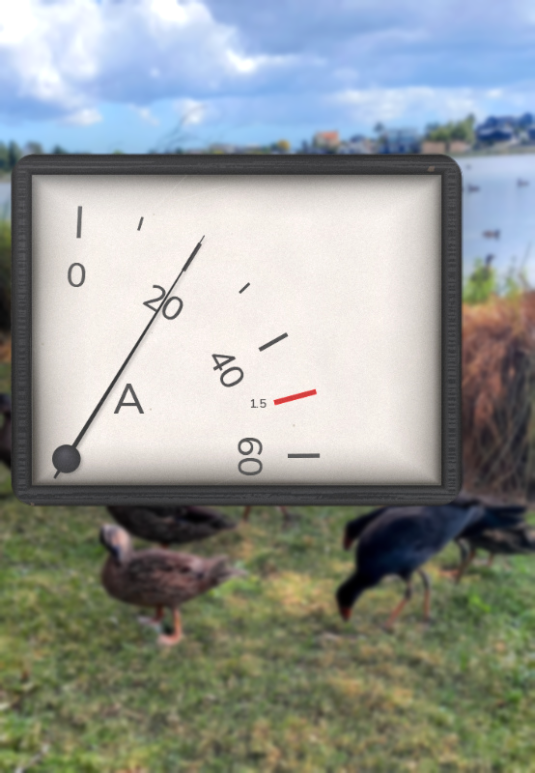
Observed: 20 A
